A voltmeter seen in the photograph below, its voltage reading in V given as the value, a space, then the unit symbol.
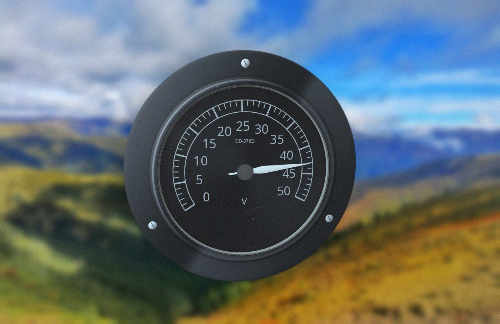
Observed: 43 V
